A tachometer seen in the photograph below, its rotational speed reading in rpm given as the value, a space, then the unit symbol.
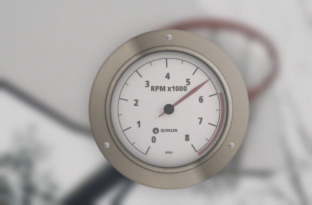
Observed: 5500 rpm
